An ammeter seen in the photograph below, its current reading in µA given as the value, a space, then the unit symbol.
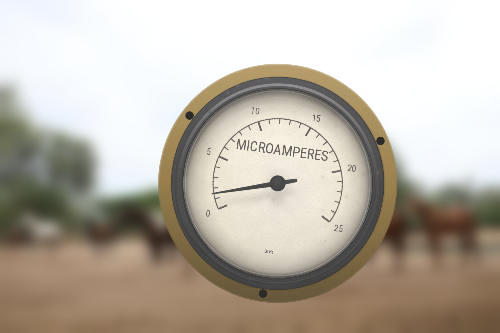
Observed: 1.5 µA
